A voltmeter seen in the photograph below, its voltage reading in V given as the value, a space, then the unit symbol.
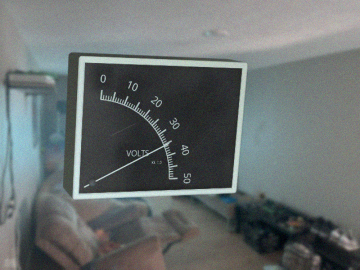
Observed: 35 V
